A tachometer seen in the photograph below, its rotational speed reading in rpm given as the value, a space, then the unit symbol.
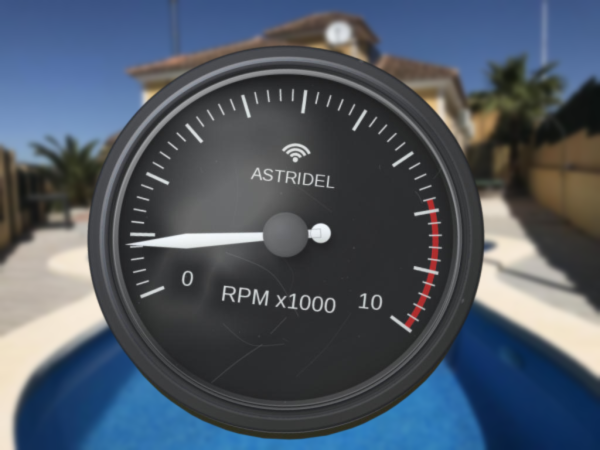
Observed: 800 rpm
